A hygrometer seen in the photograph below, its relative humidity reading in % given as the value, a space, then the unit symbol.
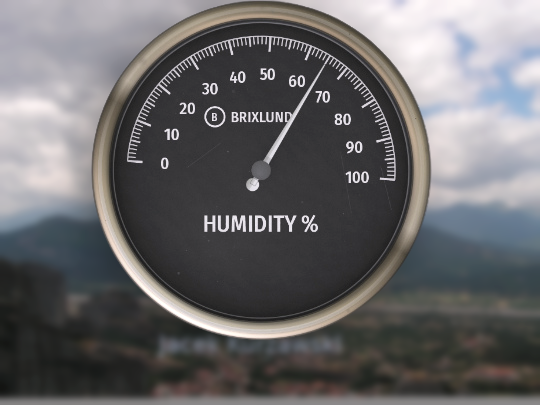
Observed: 65 %
